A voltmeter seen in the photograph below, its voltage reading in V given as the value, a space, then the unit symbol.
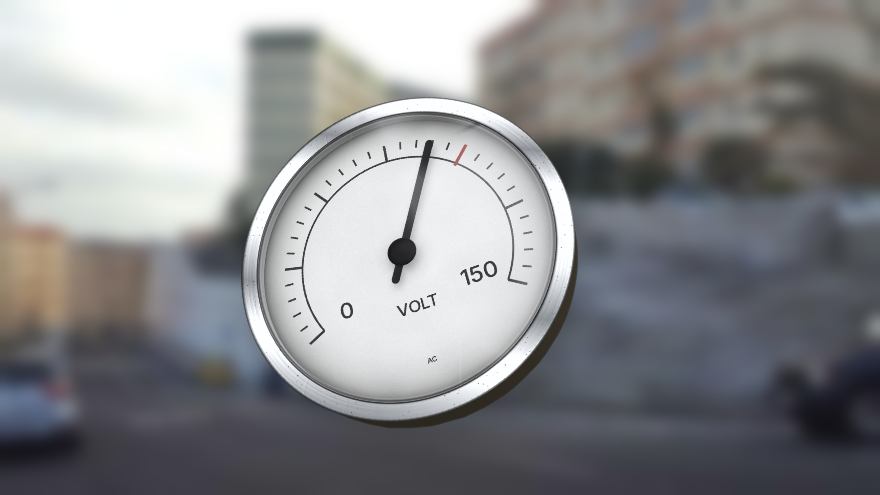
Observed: 90 V
